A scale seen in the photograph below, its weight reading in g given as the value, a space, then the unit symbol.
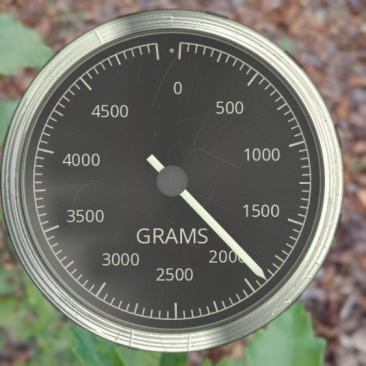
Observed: 1900 g
